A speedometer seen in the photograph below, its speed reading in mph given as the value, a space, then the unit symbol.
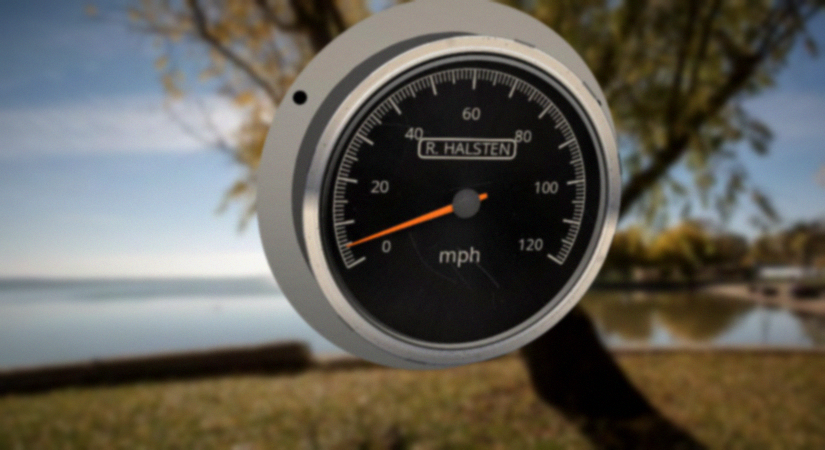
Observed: 5 mph
